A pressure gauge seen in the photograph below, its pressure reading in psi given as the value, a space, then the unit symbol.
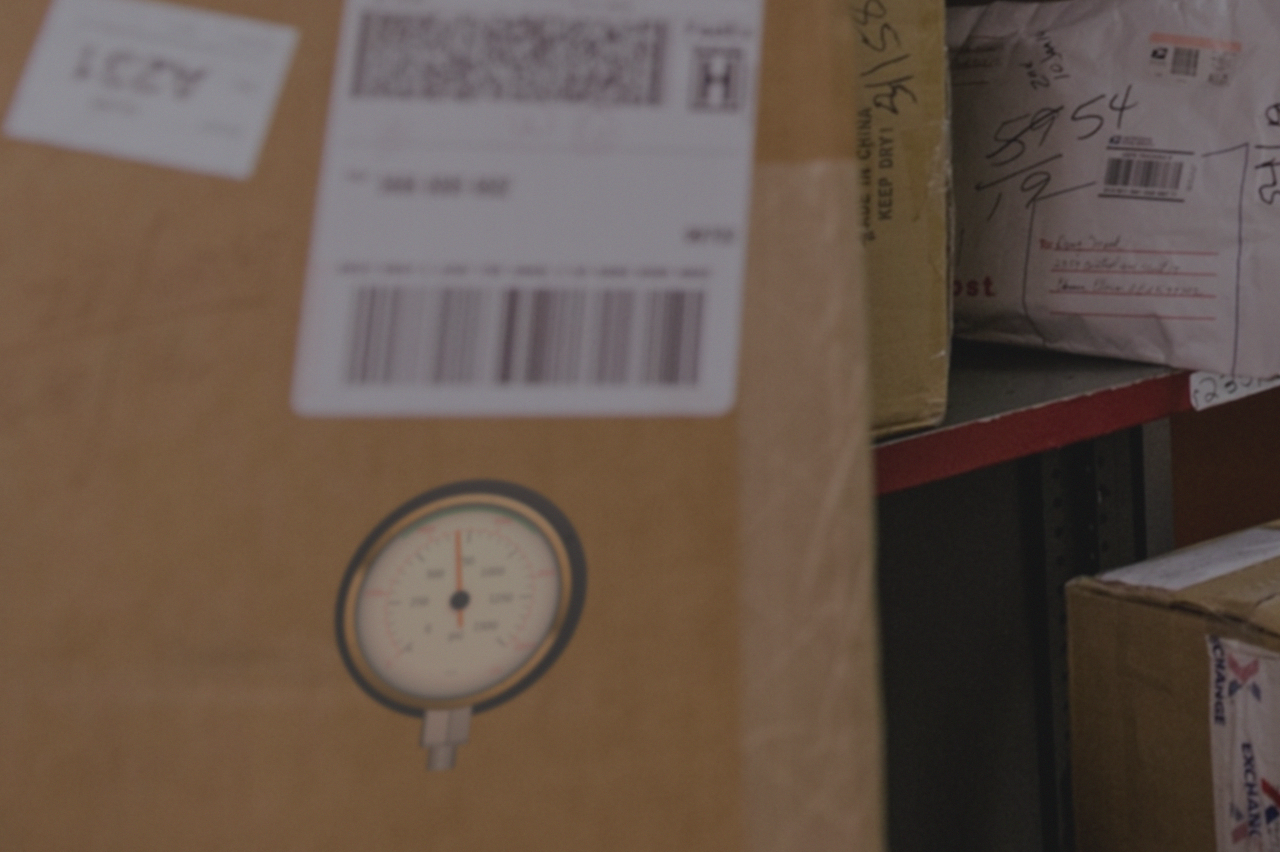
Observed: 700 psi
